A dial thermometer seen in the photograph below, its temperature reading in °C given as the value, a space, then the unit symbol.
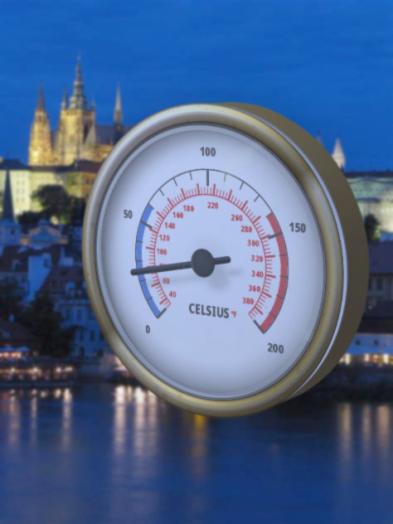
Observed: 25 °C
